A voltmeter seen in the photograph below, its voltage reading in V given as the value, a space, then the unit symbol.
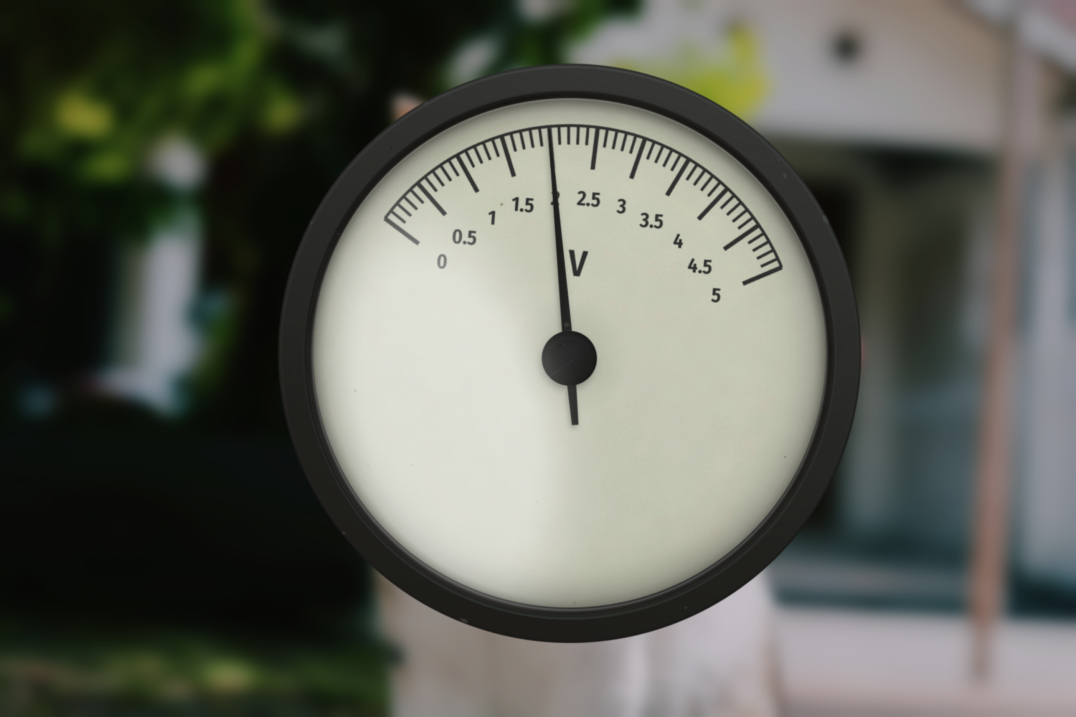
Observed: 2 V
